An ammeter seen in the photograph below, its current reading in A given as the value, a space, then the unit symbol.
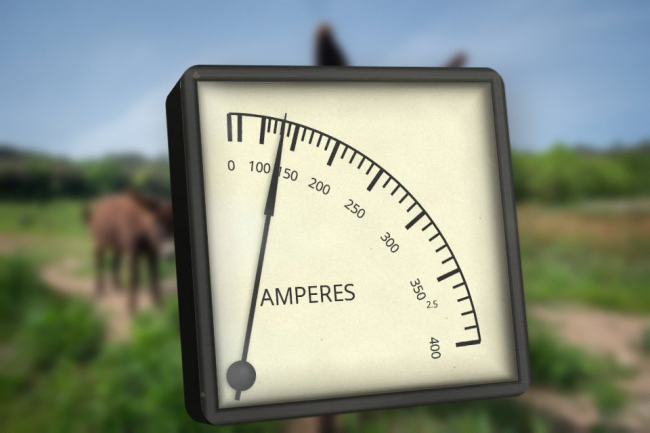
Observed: 130 A
